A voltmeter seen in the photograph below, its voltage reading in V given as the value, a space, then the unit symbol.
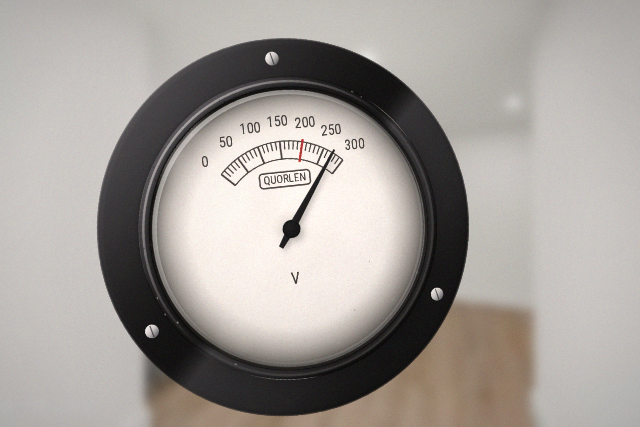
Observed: 270 V
